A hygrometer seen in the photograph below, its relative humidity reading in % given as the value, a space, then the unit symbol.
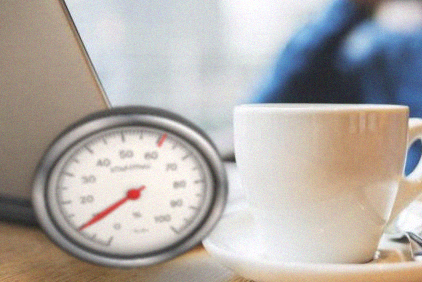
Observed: 10 %
